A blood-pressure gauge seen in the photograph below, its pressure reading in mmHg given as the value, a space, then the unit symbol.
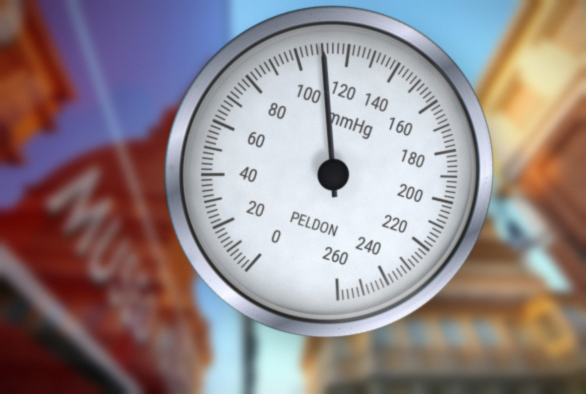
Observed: 110 mmHg
